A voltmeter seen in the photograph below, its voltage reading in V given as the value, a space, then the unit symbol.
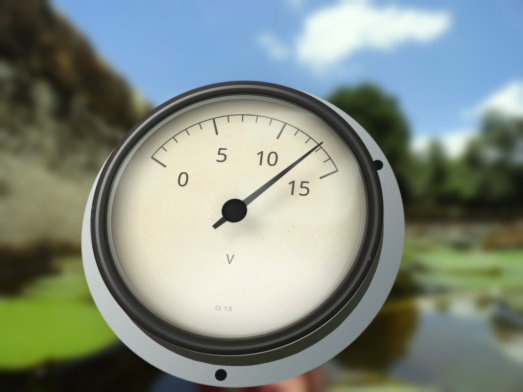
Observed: 13 V
